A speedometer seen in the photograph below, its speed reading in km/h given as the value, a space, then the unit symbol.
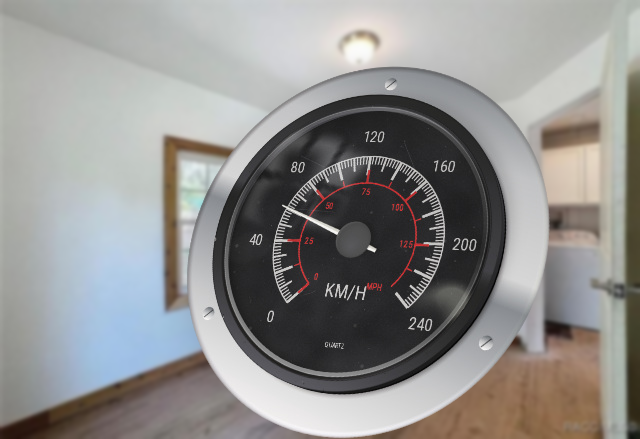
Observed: 60 km/h
